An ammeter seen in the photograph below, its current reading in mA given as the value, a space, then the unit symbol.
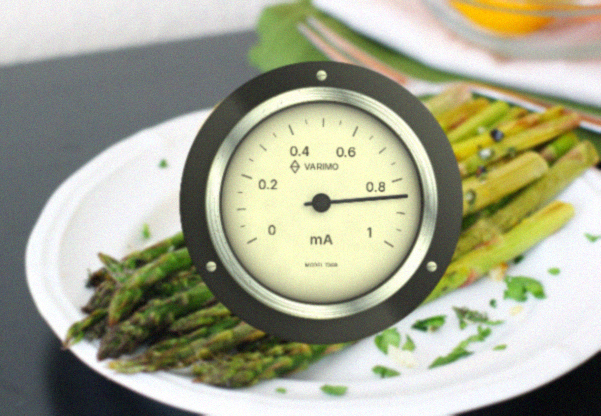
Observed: 0.85 mA
